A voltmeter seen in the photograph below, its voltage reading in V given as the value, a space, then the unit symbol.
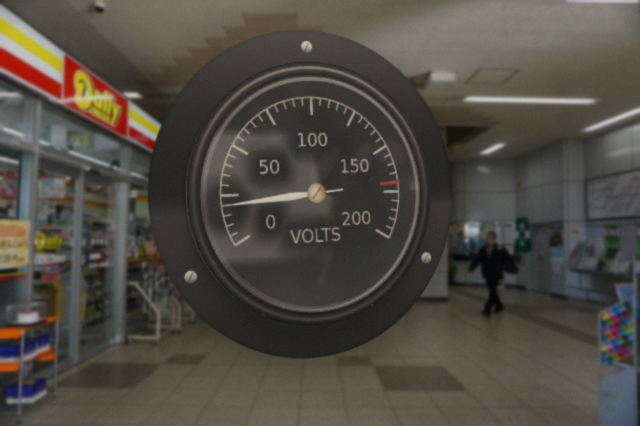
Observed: 20 V
